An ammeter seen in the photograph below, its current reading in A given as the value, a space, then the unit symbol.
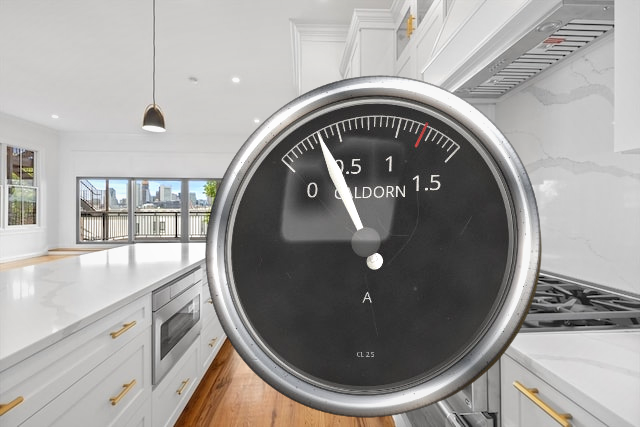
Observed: 0.35 A
